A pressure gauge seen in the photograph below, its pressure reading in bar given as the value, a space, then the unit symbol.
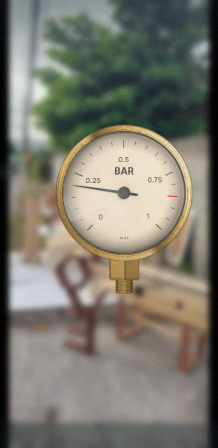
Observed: 0.2 bar
